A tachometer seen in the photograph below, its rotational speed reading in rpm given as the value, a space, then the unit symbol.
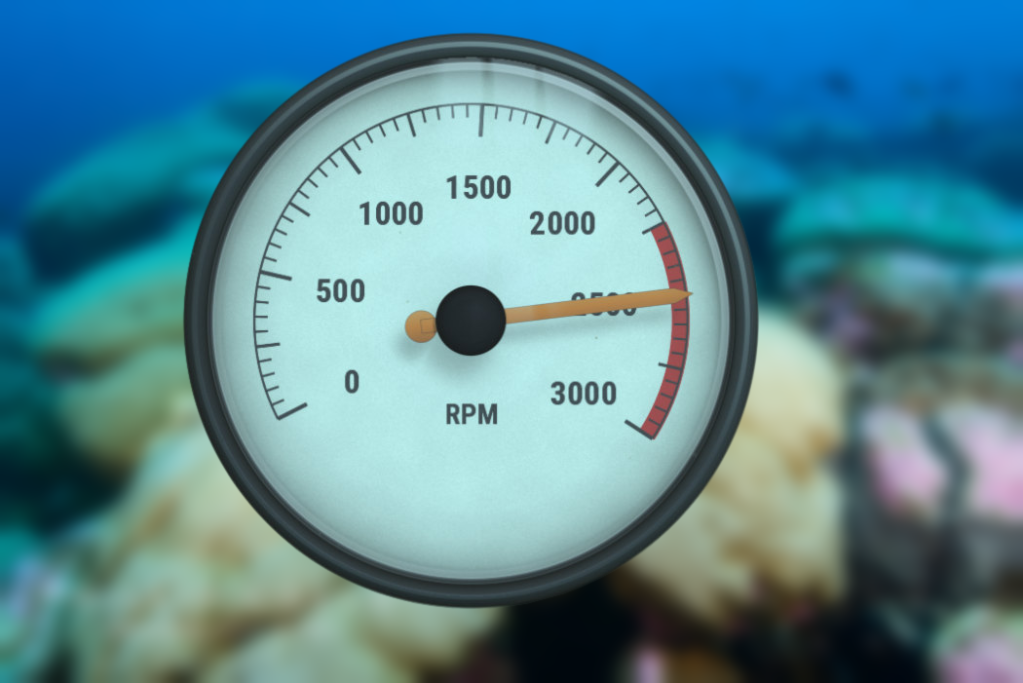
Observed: 2500 rpm
